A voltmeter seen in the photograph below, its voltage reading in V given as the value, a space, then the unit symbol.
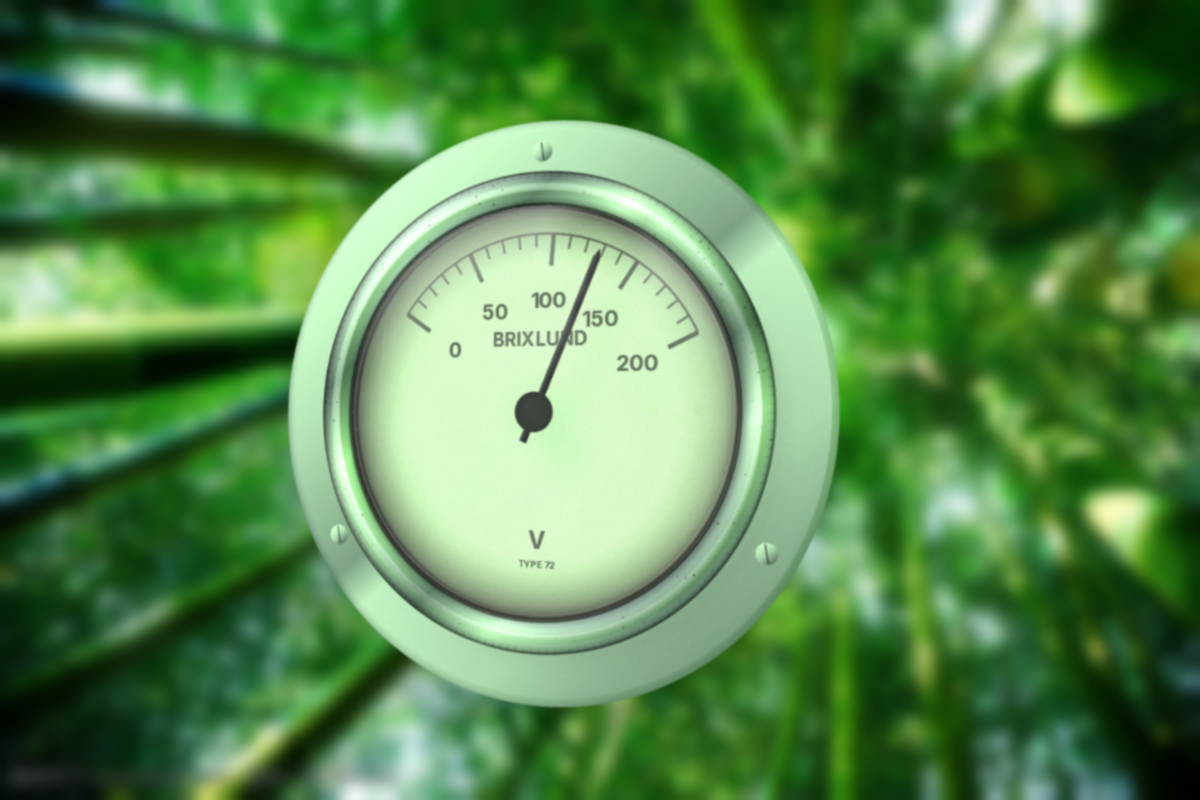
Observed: 130 V
